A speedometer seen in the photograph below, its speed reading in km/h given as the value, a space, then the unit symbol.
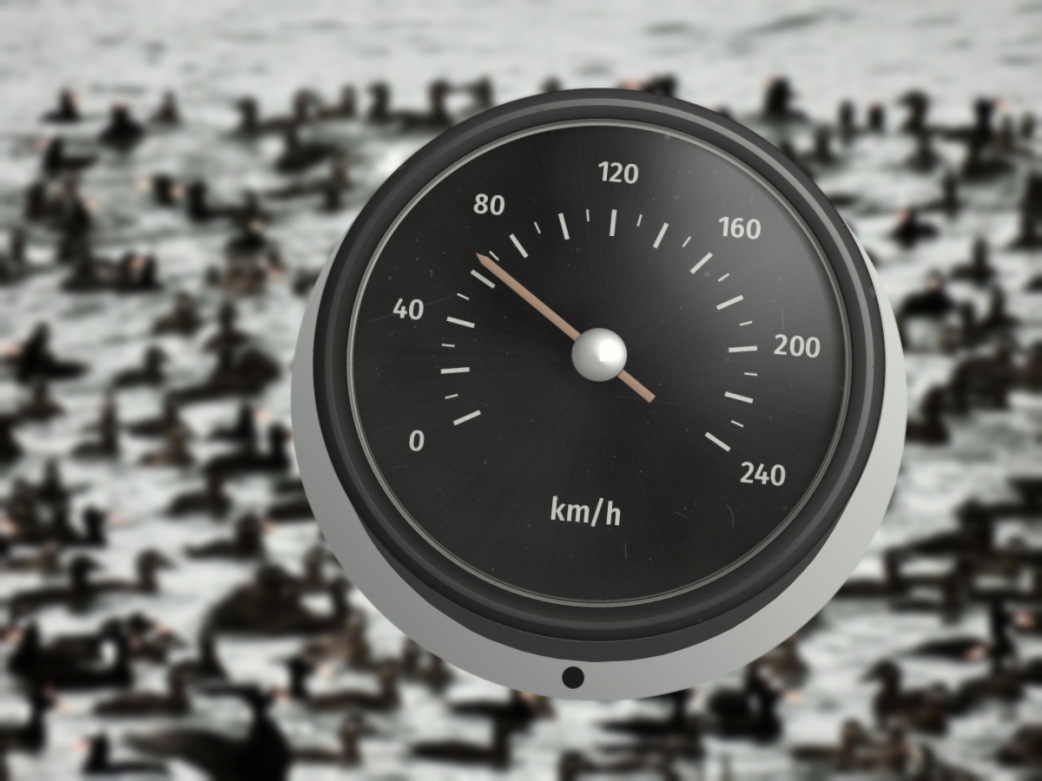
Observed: 65 km/h
